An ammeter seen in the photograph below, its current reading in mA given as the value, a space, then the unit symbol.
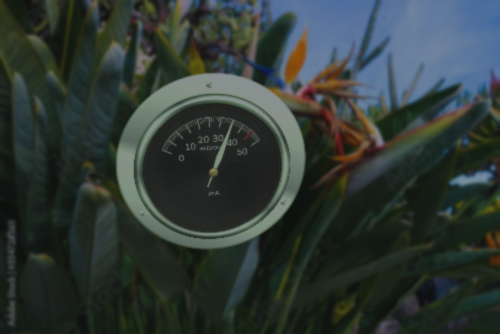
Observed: 35 mA
